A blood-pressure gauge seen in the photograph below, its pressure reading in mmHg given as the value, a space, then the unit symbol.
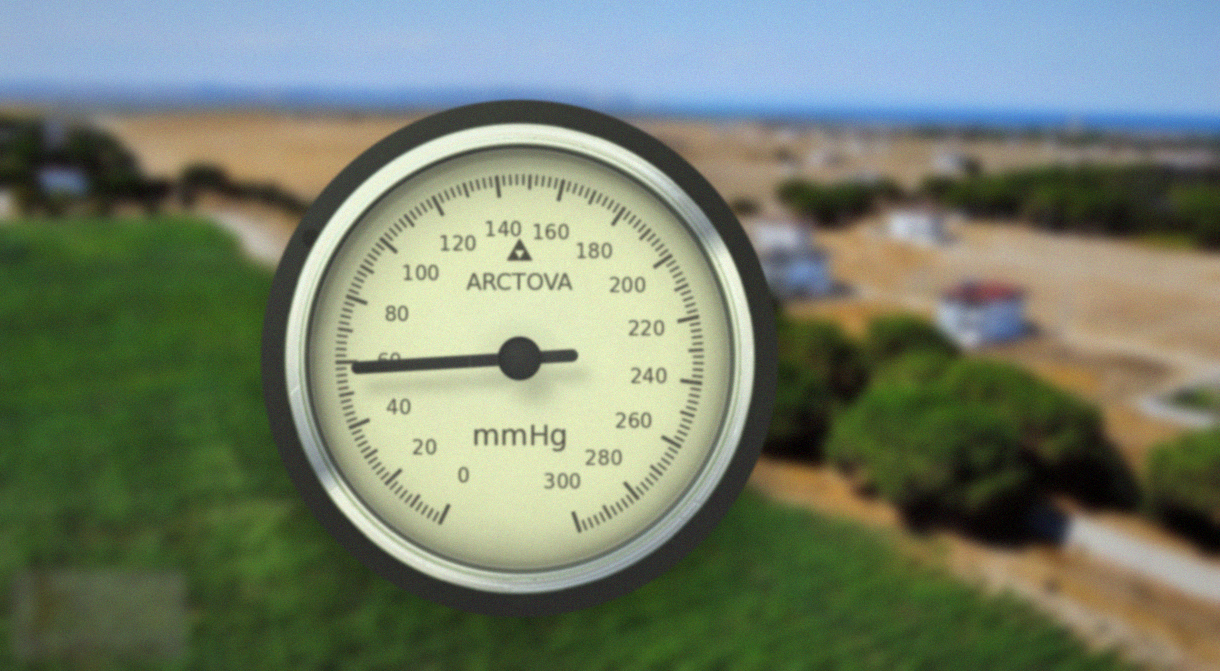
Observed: 58 mmHg
